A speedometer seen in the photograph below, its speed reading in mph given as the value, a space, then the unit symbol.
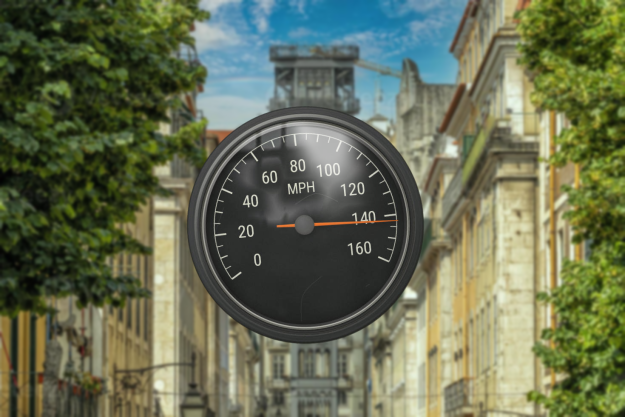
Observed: 142.5 mph
